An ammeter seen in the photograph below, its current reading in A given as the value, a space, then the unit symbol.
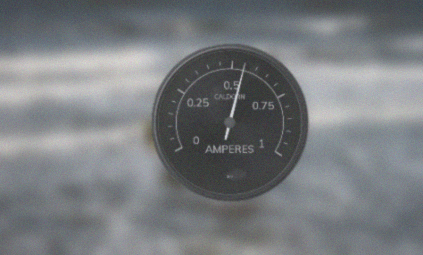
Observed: 0.55 A
